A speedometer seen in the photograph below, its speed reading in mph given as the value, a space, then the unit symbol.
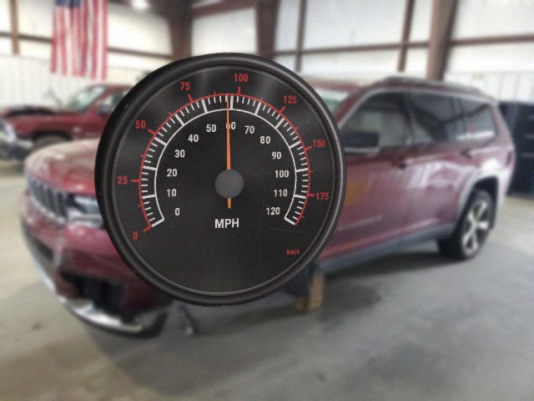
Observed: 58 mph
